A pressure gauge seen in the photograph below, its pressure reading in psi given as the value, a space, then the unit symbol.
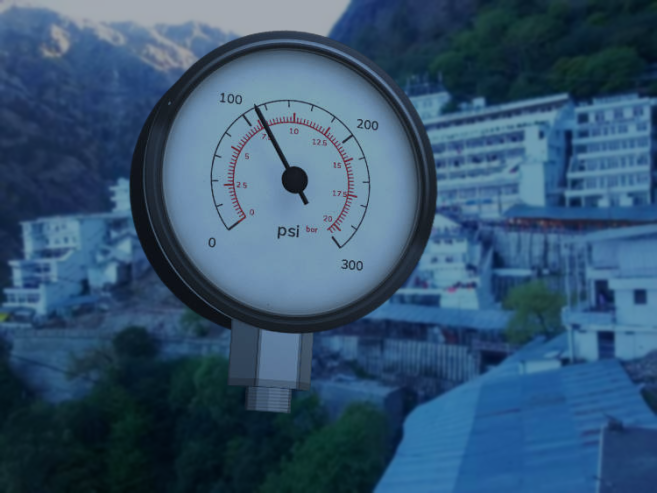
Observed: 110 psi
